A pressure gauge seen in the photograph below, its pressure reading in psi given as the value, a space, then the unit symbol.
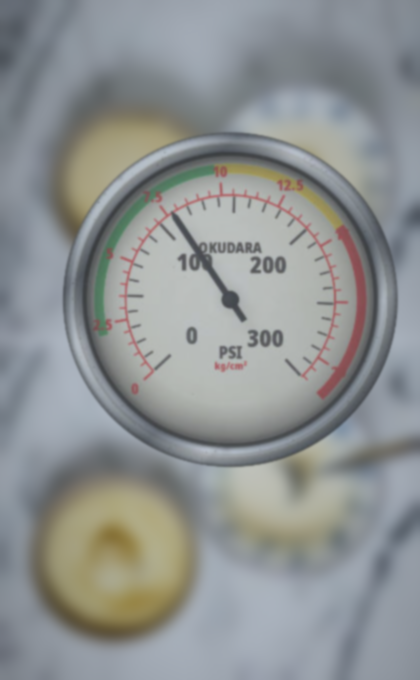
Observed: 110 psi
